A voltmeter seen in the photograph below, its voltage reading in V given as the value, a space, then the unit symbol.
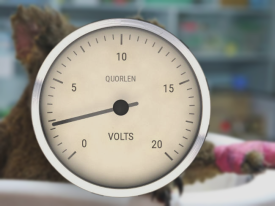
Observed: 2.25 V
